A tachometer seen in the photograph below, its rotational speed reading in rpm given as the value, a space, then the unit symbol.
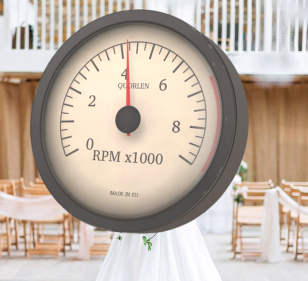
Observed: 4250 rpm
